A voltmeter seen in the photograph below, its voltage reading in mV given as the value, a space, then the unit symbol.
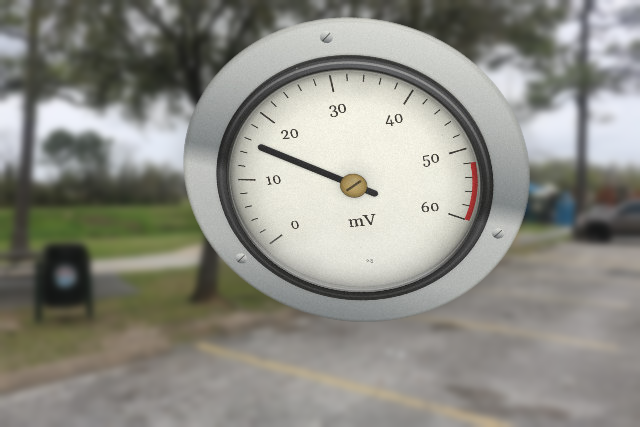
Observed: 16 mV
